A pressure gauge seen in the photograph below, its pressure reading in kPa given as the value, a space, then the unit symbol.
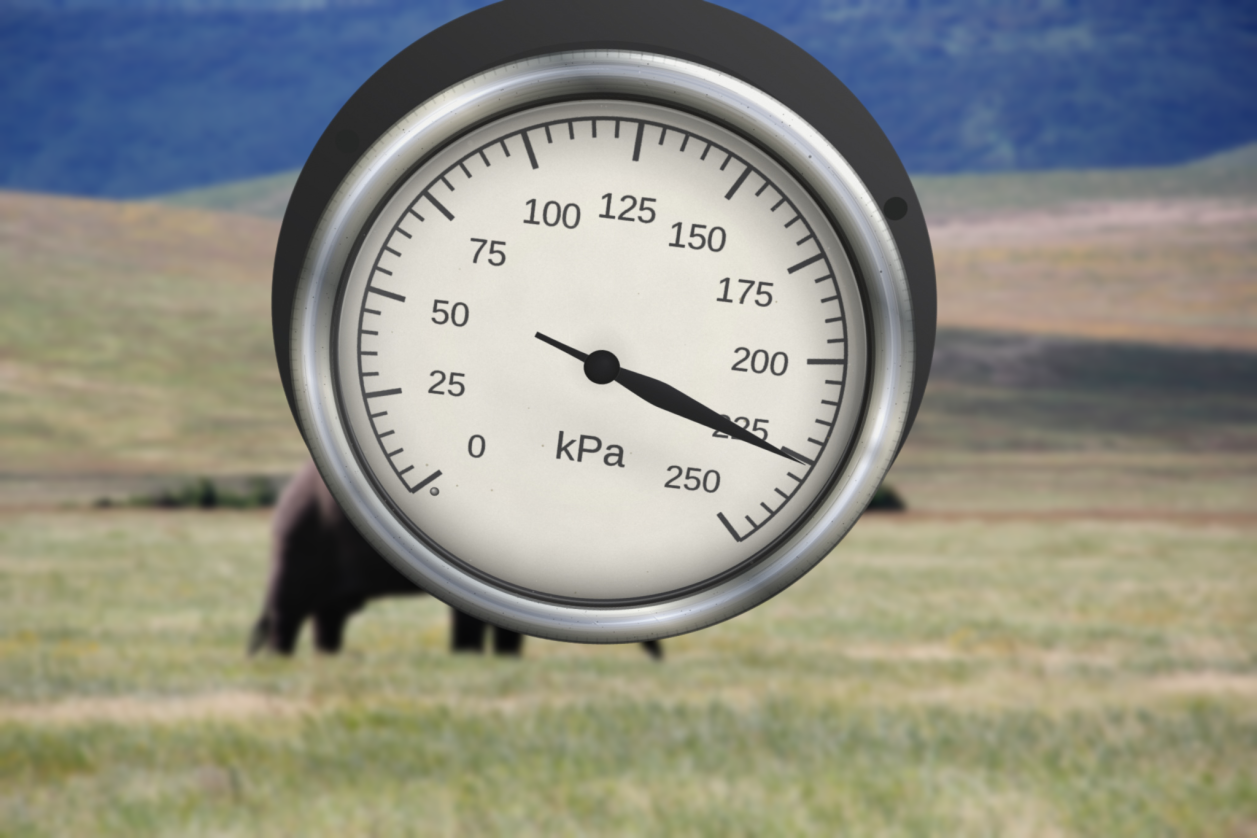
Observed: 225 kPa
